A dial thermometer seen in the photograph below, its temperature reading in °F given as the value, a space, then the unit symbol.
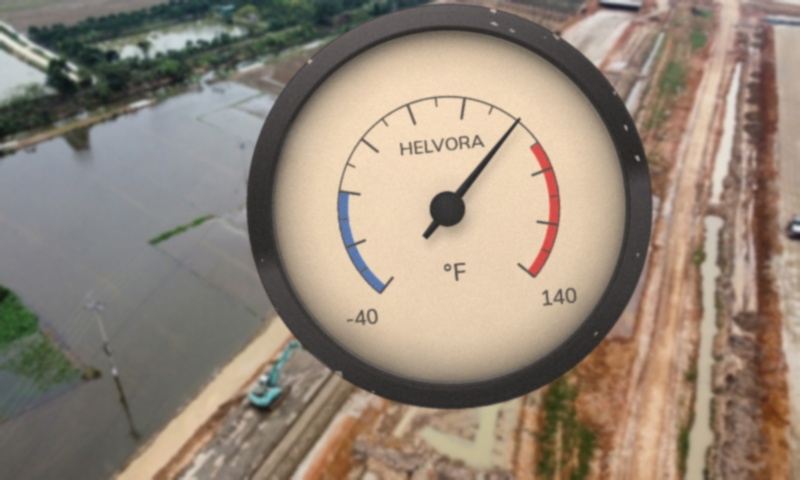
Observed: 80 °F
